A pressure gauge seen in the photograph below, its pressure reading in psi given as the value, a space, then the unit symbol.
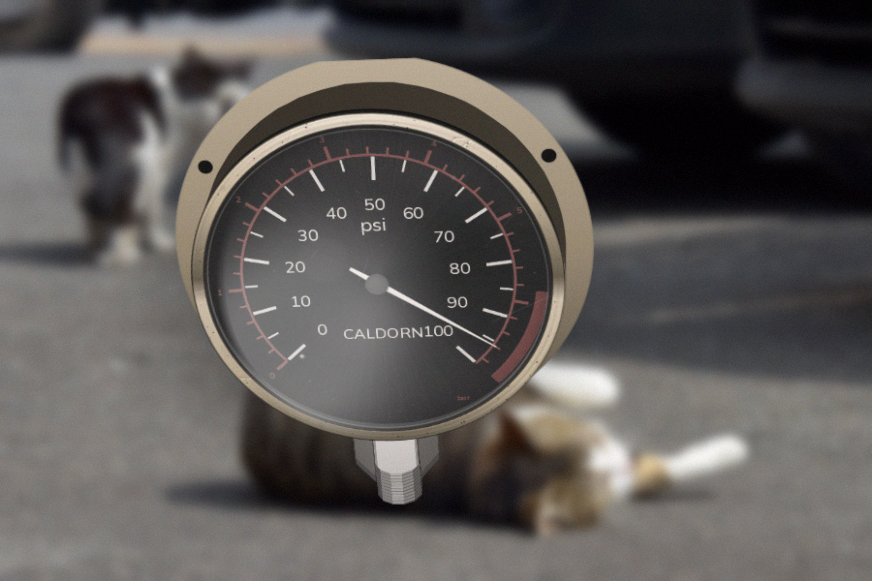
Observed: 95 psi
